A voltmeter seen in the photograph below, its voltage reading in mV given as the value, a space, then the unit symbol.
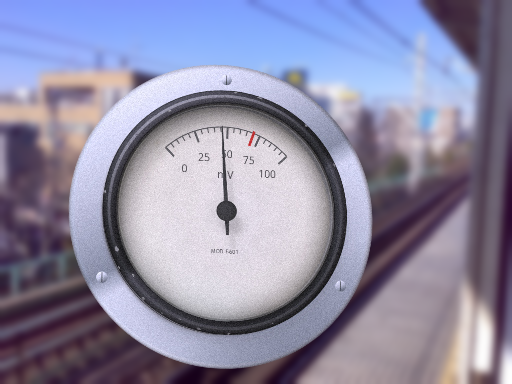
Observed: 45 mV
